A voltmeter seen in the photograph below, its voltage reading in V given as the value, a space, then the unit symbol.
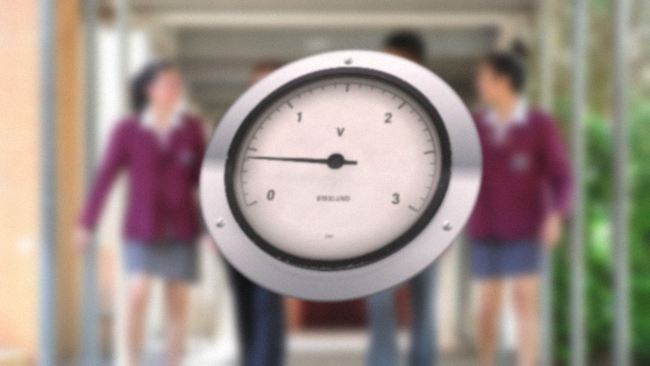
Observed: 0.4 V
